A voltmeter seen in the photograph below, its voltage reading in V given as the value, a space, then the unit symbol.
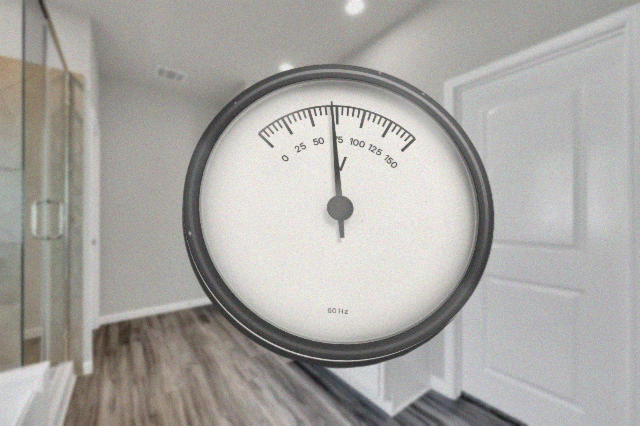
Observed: 70 V
